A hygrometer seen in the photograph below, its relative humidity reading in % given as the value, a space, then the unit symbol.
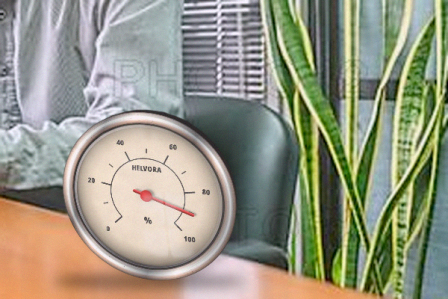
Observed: 90 %
